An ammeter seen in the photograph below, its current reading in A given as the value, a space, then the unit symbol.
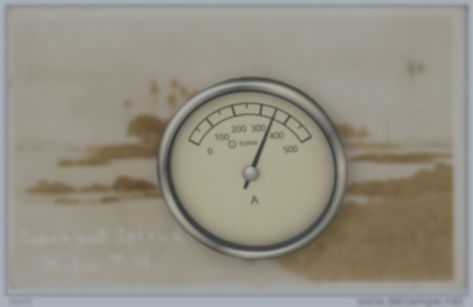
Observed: 350 A
